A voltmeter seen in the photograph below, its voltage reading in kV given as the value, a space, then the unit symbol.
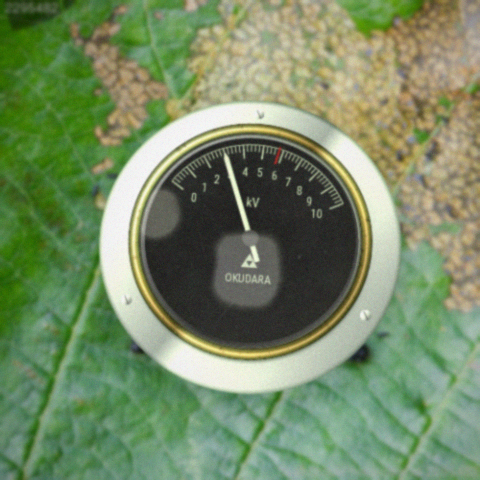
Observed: 3 kV
